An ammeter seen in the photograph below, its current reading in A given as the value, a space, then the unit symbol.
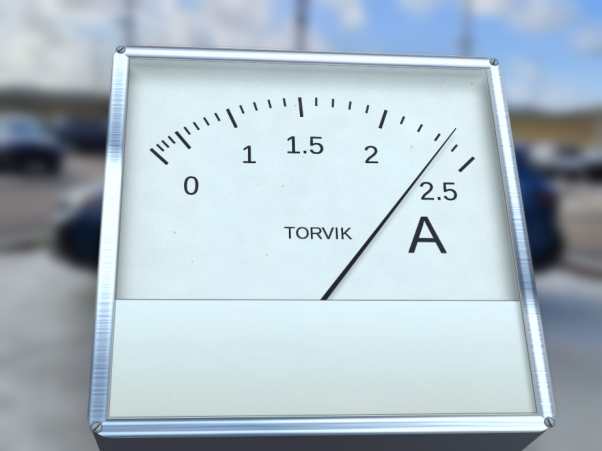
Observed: 2.35 A
